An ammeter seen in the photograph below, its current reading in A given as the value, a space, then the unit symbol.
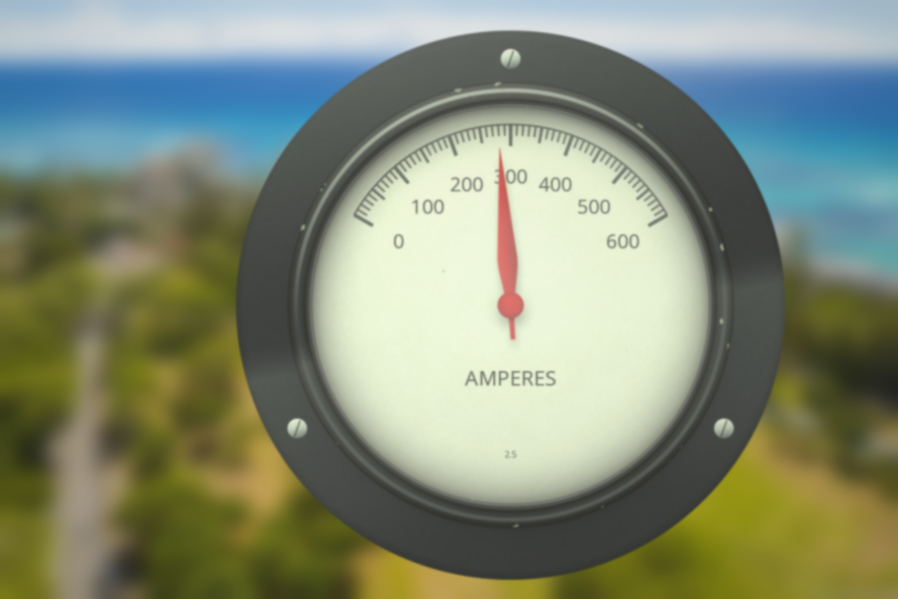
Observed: 280 A
